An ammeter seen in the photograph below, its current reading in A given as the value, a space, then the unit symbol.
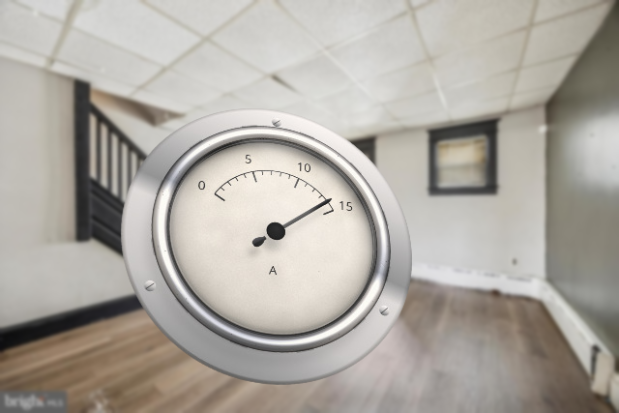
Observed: 14 A
